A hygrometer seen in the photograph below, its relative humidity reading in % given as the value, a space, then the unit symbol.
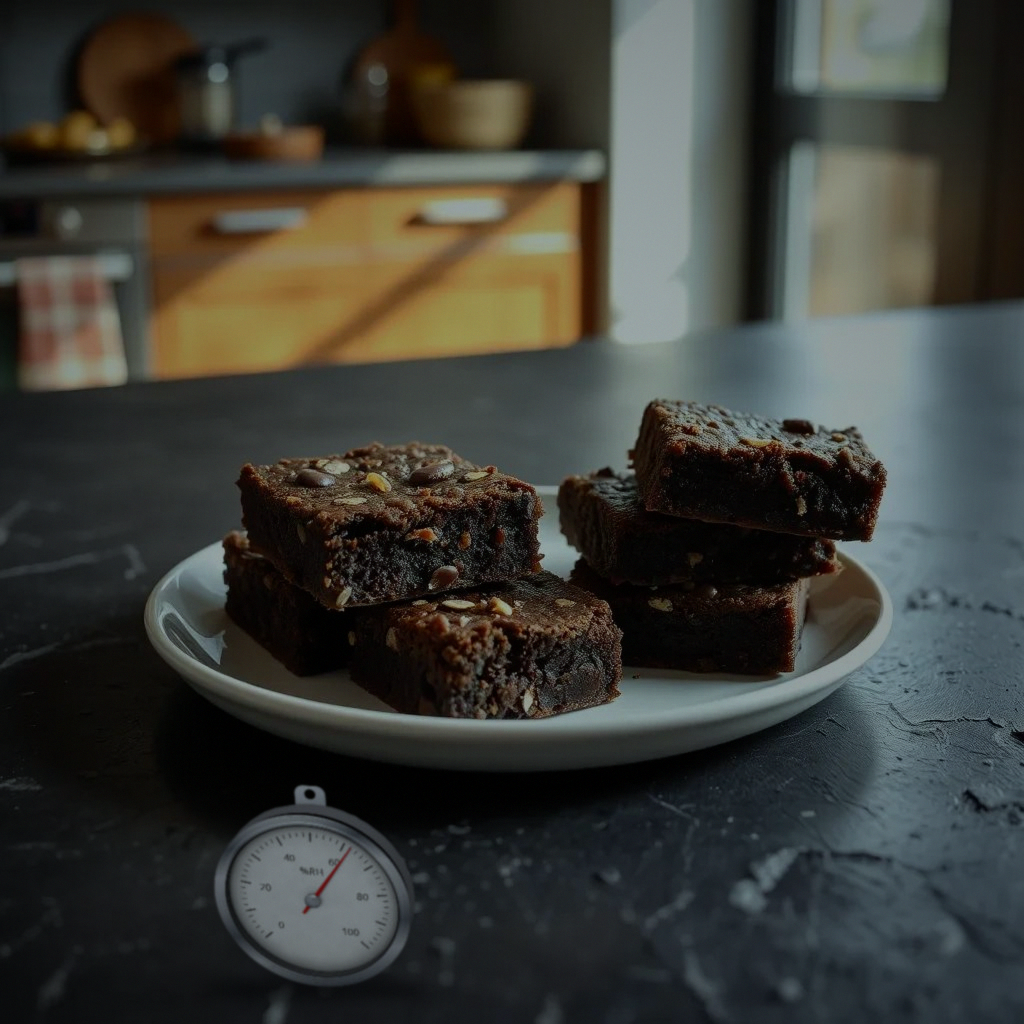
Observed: 62 %
